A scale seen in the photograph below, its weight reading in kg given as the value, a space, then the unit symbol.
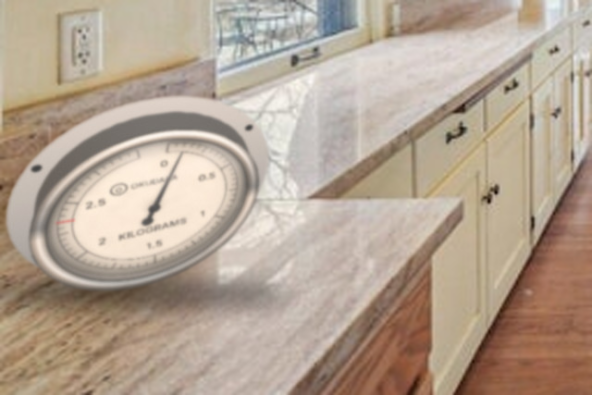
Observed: 0.1 kg
